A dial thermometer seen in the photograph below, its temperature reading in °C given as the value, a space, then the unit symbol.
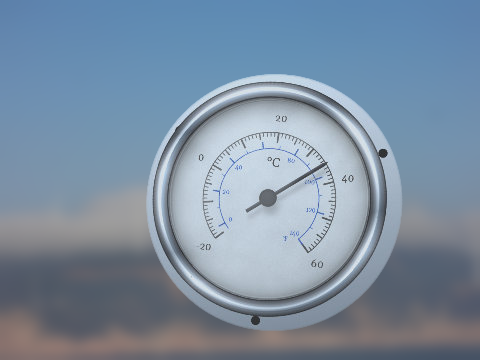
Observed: 35 °C
